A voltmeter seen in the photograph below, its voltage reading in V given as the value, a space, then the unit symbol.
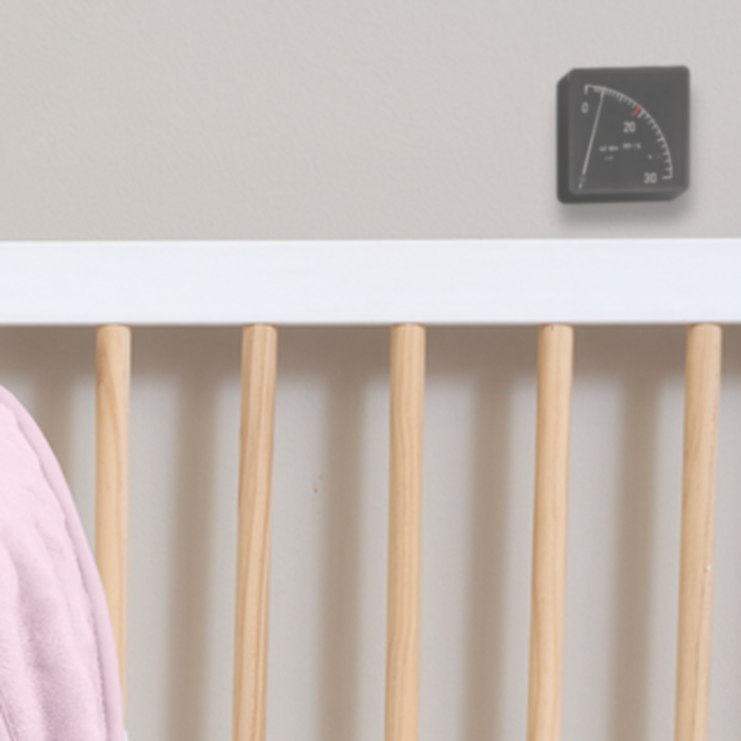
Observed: 10 V
